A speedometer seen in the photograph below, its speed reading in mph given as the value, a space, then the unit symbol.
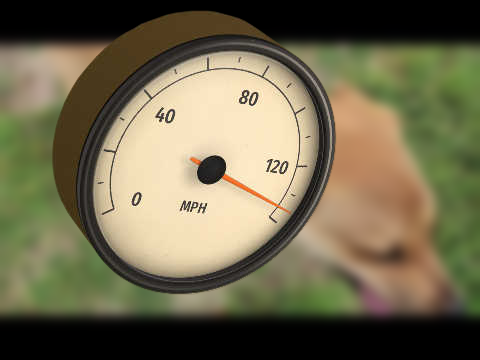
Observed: 135 mph
